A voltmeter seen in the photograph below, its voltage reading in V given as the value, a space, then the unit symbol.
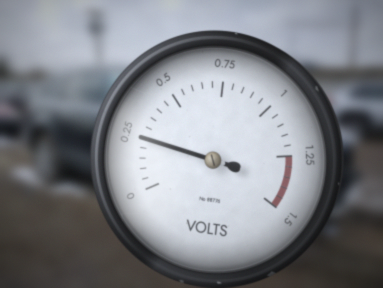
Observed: 0.25 V
